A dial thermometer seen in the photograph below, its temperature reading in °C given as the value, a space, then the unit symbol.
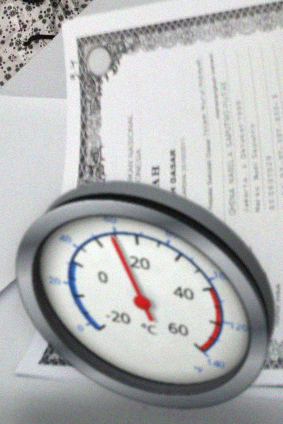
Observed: 15 °C
